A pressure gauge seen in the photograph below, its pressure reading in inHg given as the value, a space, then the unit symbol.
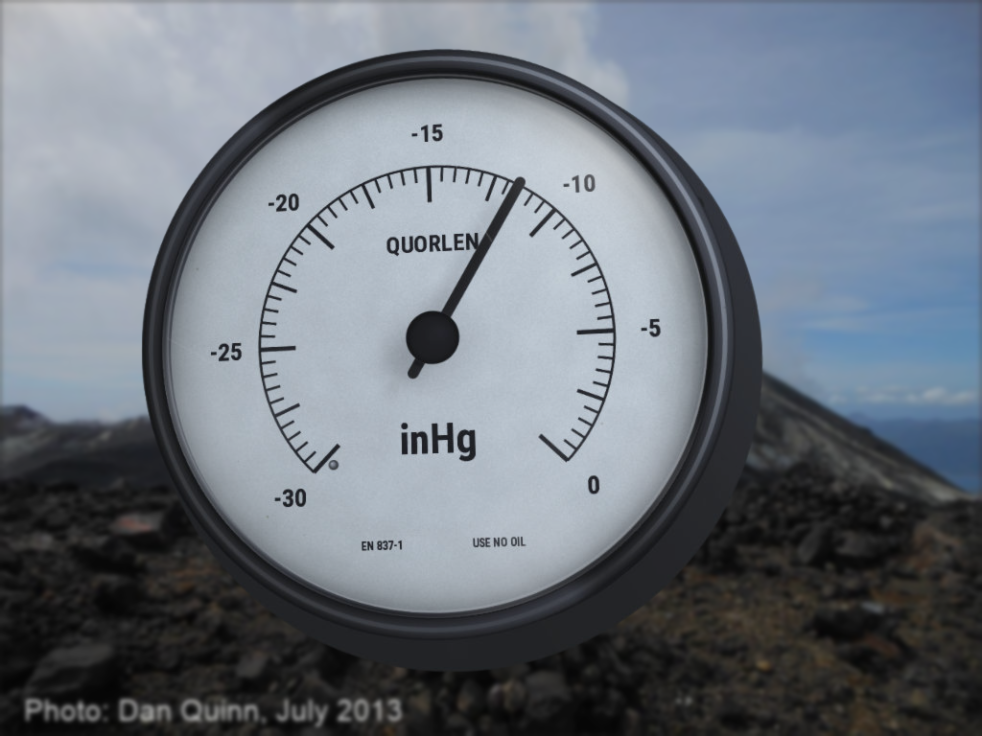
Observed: -11.5 inHg
